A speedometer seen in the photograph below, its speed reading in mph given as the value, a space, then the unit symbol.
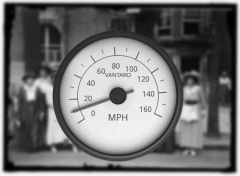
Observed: 10 mph
